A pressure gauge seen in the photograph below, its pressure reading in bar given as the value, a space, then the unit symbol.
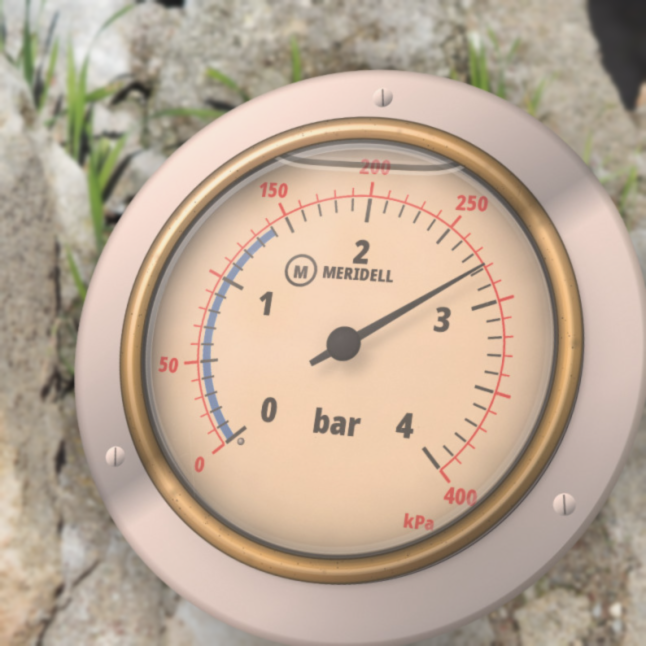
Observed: 2.8 bar
